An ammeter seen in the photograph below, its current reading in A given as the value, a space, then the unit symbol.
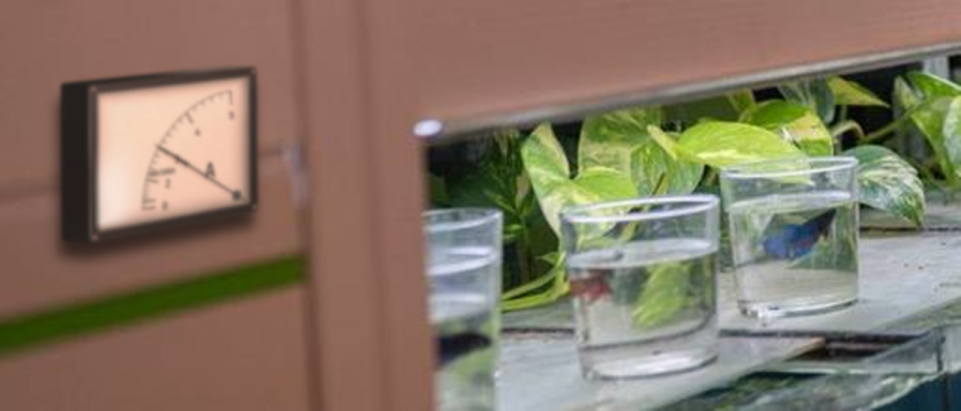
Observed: 3 A
